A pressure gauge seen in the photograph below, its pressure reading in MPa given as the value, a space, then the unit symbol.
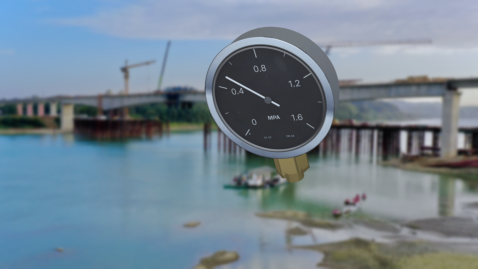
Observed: 0.5 MPa
